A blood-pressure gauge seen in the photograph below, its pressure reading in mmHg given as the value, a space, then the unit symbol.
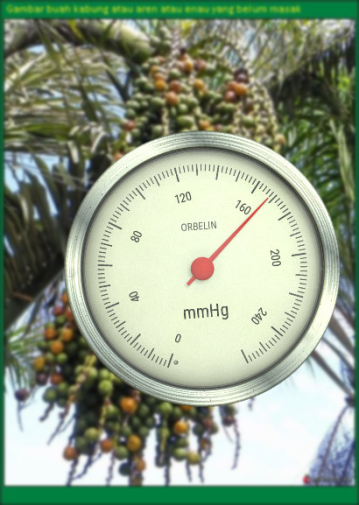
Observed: 168 mmHg
